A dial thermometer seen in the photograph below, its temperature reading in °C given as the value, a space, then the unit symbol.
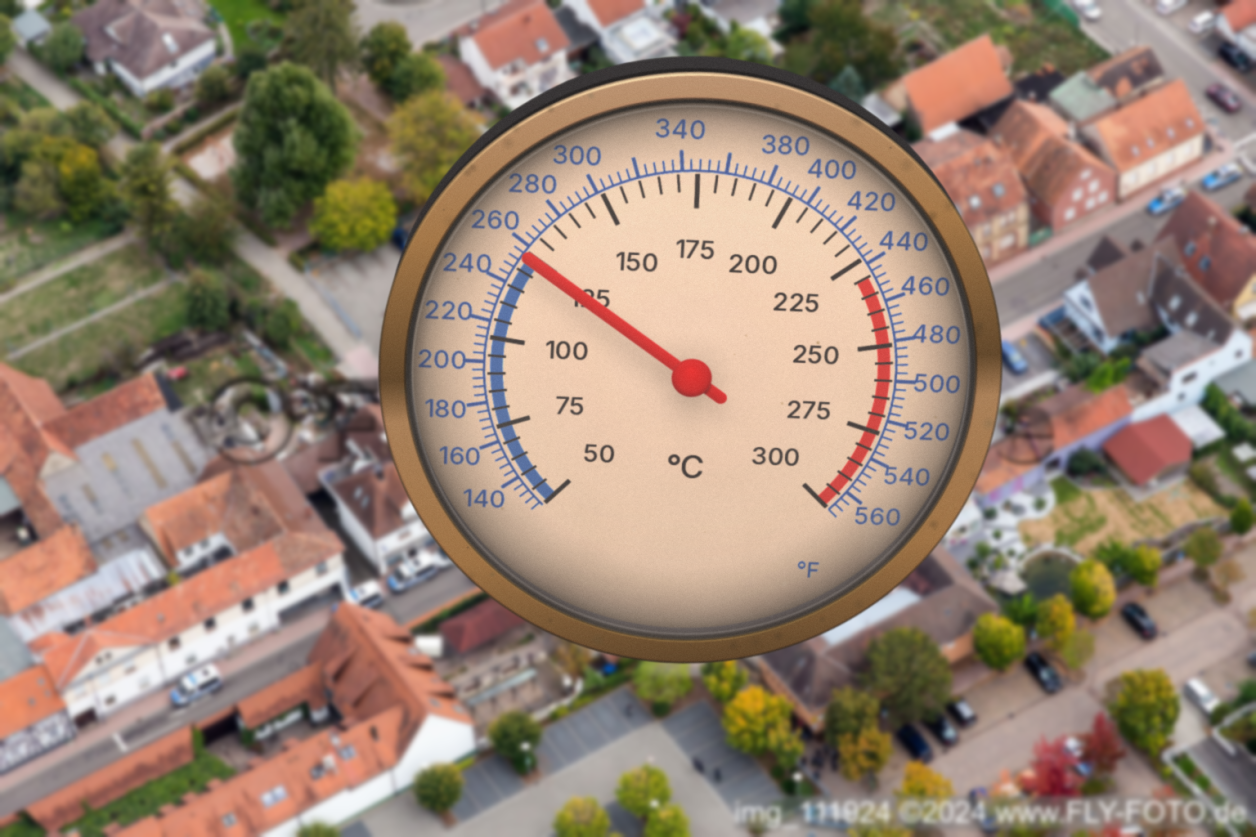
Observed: 125 °C
